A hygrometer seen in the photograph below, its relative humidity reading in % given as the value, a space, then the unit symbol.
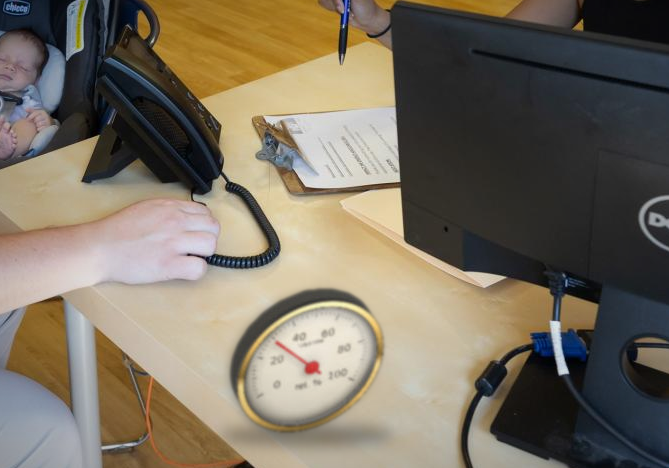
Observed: 30 %
